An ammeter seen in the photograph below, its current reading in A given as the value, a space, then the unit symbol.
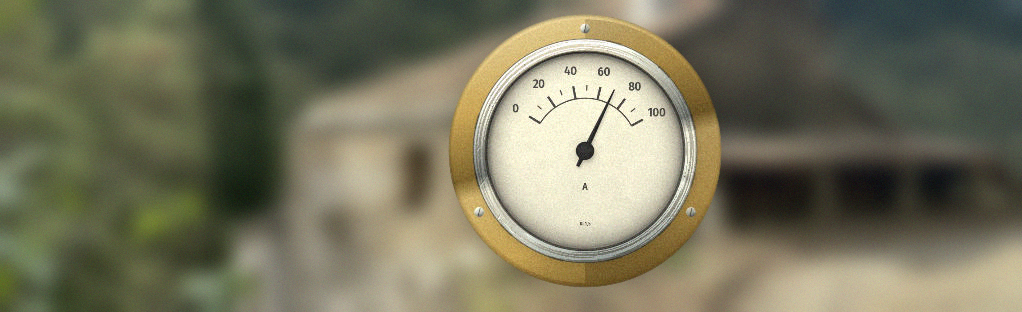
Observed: 70 A
